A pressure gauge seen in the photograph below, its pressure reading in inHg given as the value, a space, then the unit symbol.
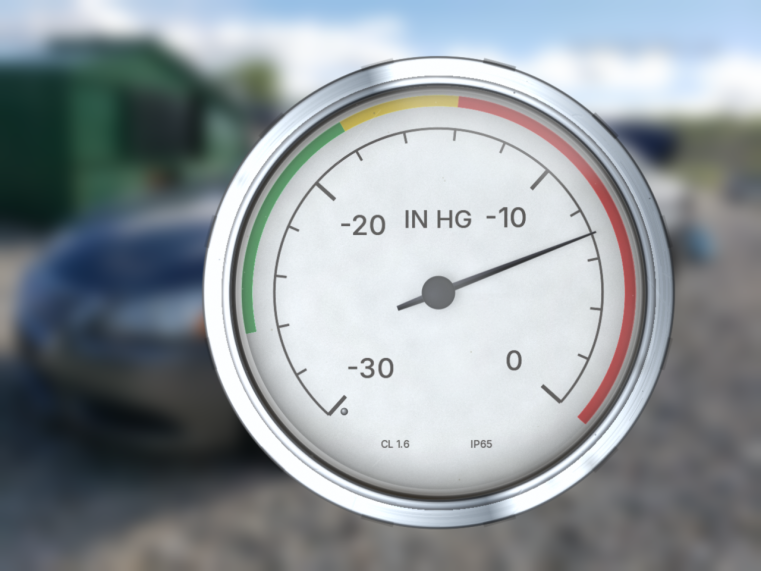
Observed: -7 inHg
